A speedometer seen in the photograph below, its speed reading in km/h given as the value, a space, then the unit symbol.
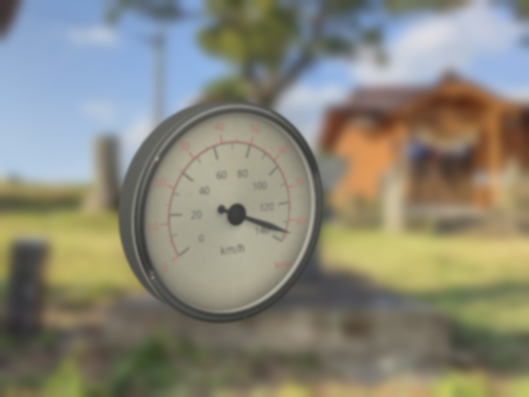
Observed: 135 km/h
